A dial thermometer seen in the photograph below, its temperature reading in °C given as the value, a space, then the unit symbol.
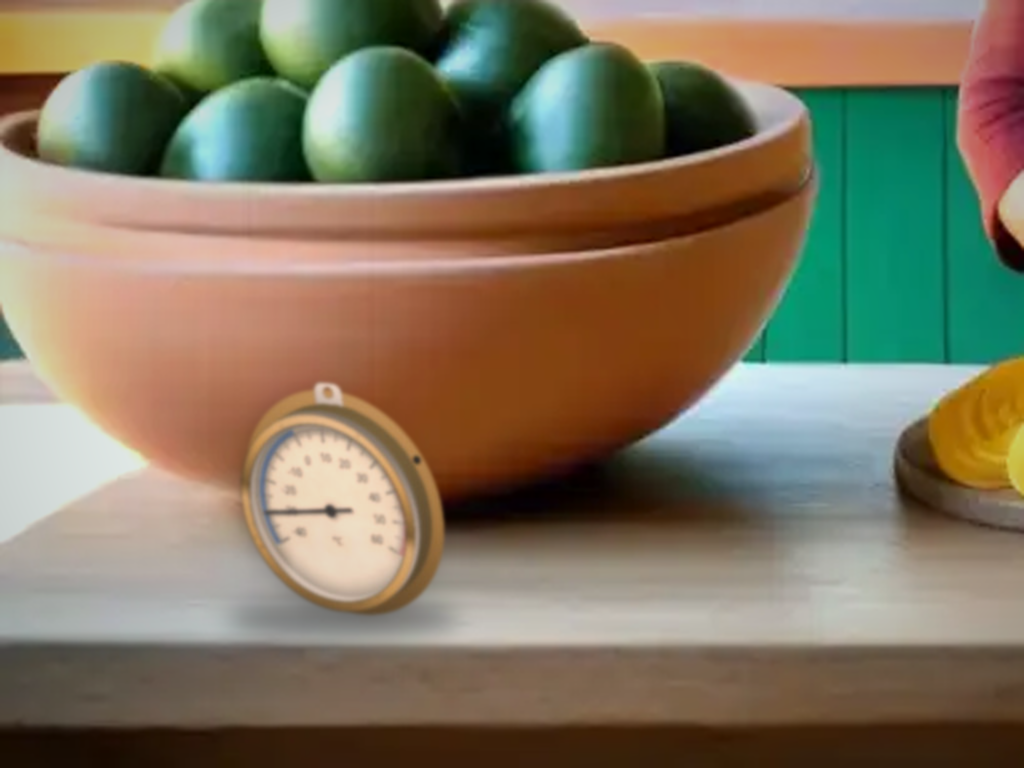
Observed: -30 °C
